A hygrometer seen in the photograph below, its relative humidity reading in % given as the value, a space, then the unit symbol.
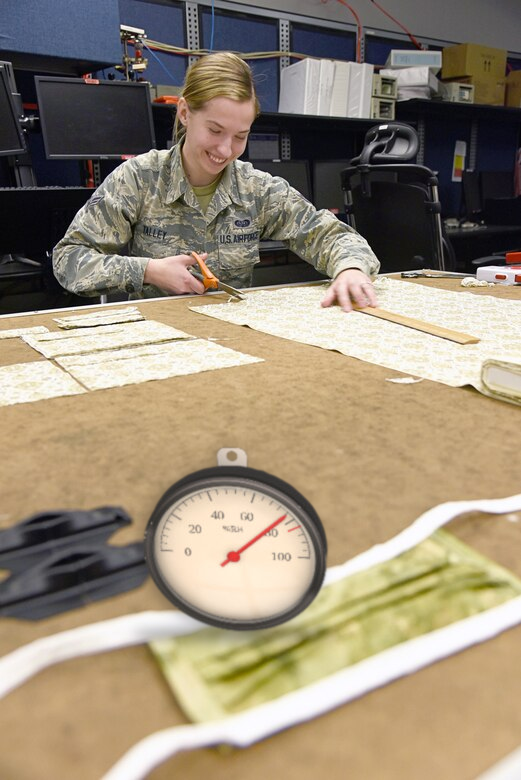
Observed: 76 %
